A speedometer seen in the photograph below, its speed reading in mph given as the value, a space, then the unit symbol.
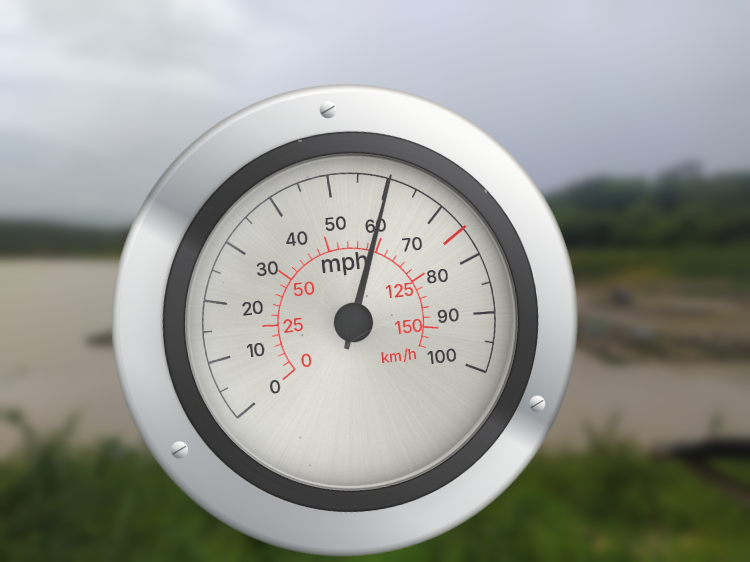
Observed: 60 mph
